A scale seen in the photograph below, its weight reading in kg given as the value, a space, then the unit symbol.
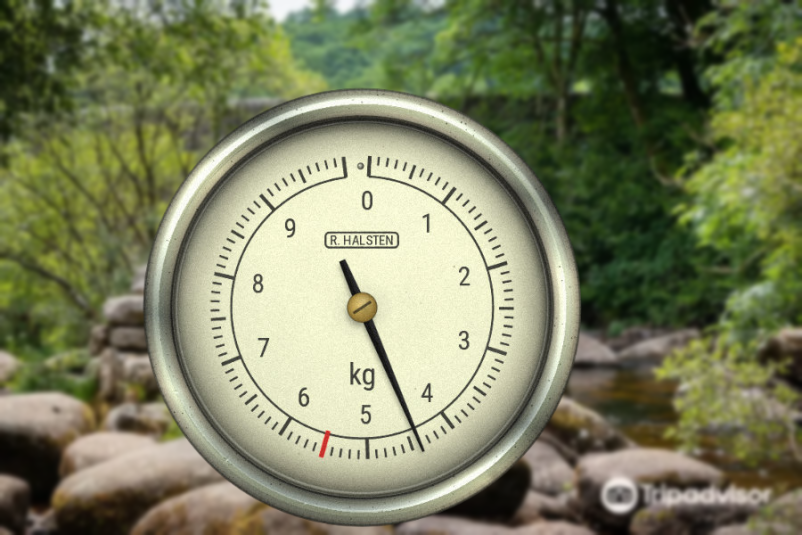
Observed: 4.4 kg
